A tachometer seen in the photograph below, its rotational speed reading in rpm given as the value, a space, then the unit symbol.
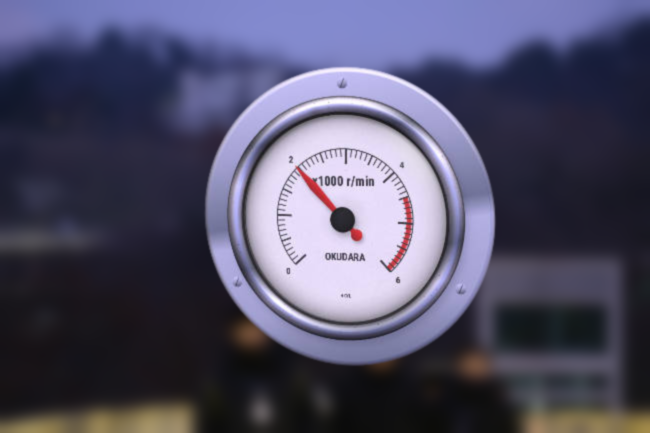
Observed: 2000 rpm
